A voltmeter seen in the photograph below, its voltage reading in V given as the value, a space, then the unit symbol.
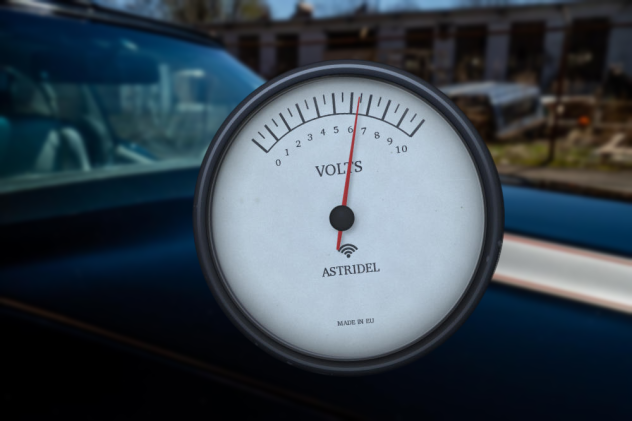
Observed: 6.5 V
